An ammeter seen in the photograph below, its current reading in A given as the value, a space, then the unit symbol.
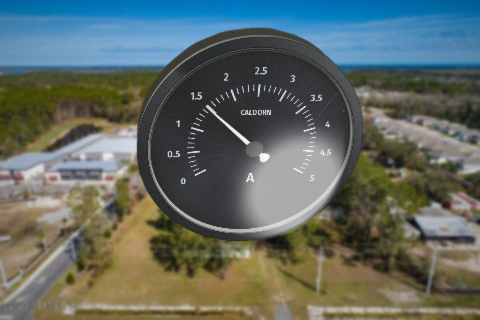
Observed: 1.5 A
